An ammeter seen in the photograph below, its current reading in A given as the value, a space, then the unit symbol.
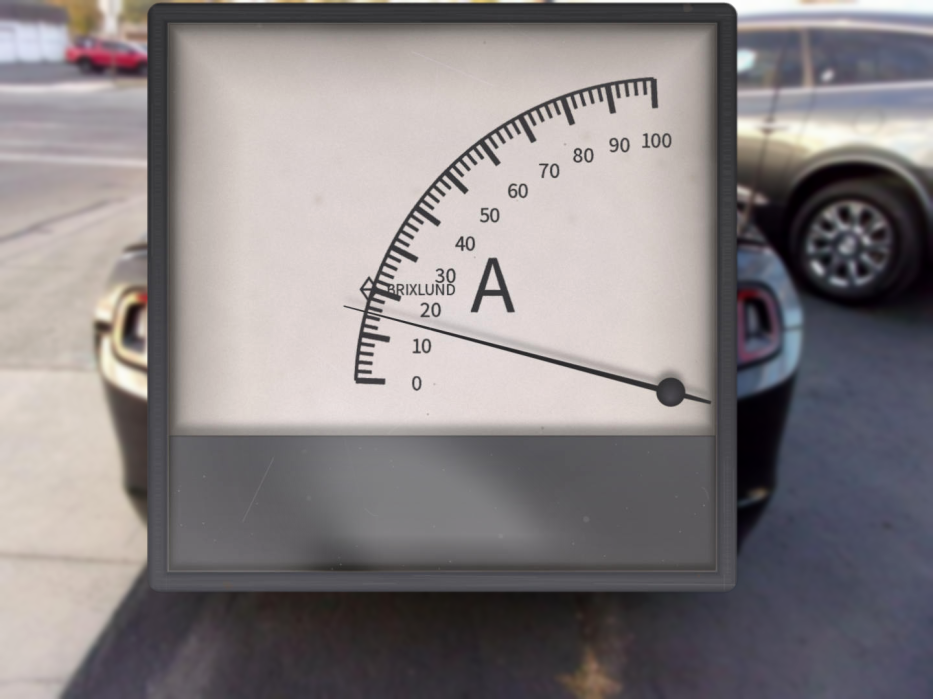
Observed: 15 A
